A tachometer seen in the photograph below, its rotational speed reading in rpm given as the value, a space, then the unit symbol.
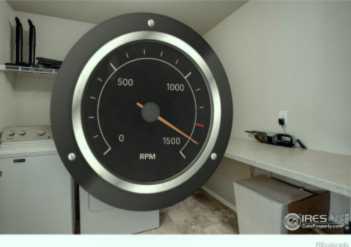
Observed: 1400 rpm
